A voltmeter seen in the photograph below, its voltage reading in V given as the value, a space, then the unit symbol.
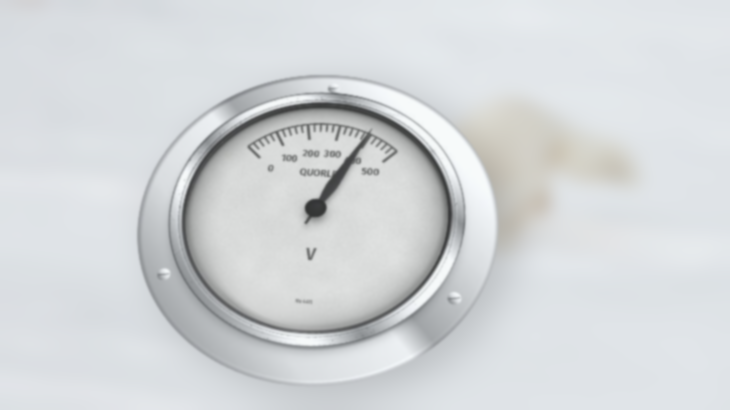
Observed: 400 V
